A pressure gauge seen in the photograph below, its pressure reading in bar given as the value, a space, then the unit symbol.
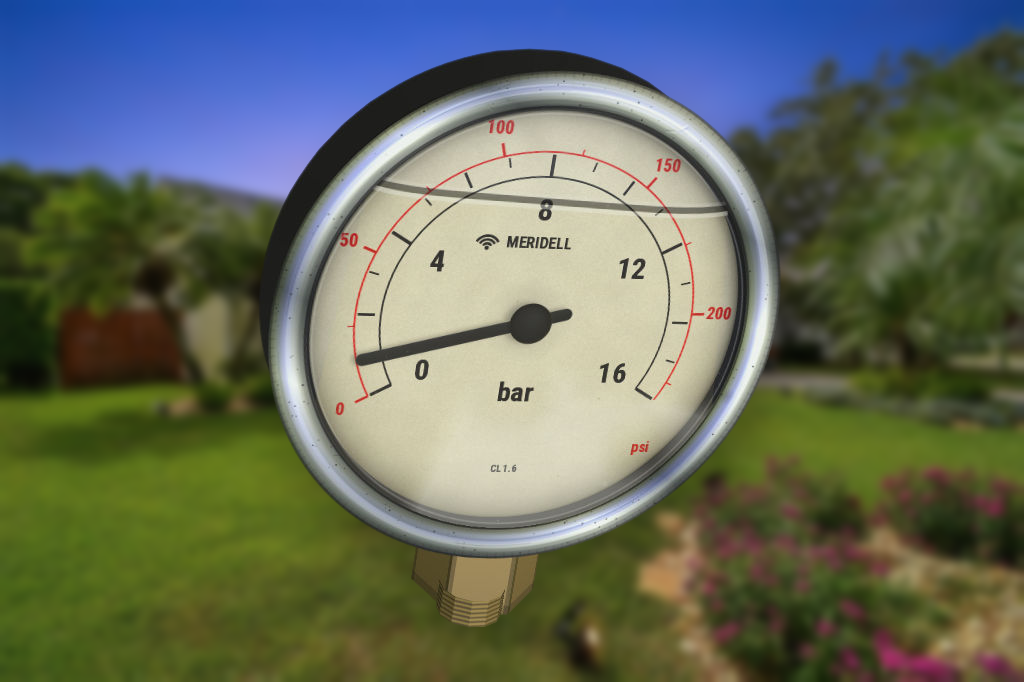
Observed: 1 bar
